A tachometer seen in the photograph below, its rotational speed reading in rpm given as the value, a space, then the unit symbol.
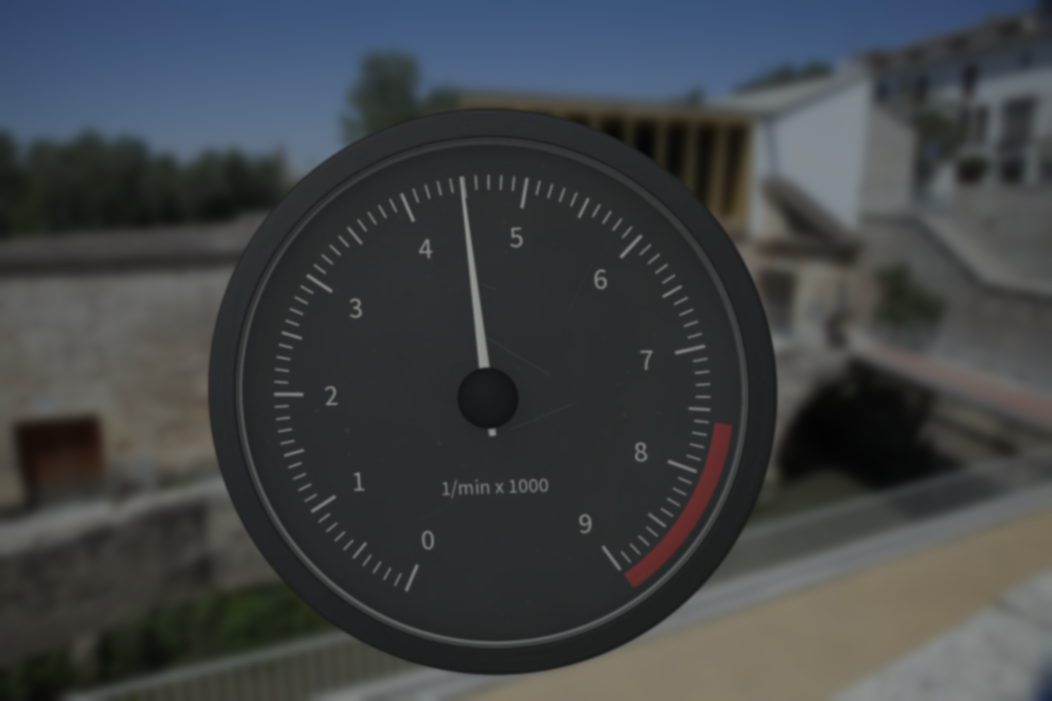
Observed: 4500 rpm
